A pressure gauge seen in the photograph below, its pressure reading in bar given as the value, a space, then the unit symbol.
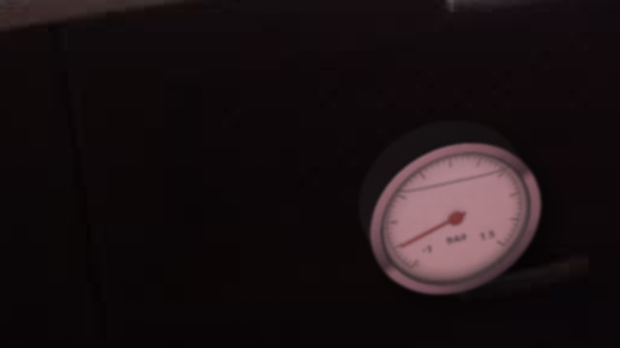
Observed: -0.75 bar
